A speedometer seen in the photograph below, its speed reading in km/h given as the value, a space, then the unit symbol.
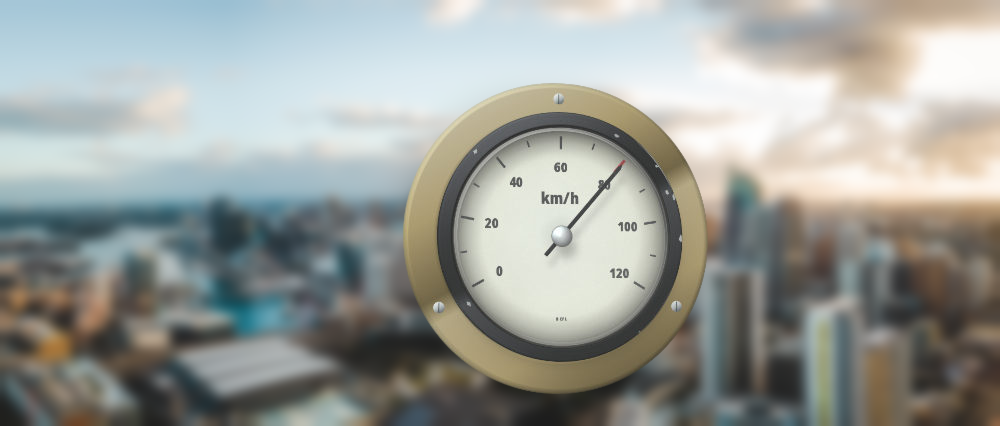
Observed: 80 km/h
